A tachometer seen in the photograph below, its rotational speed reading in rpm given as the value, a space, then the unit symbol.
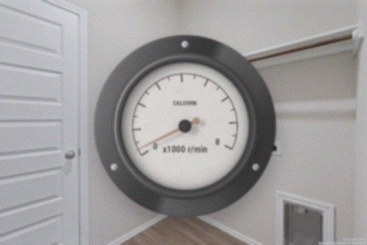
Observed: 250 rpm
